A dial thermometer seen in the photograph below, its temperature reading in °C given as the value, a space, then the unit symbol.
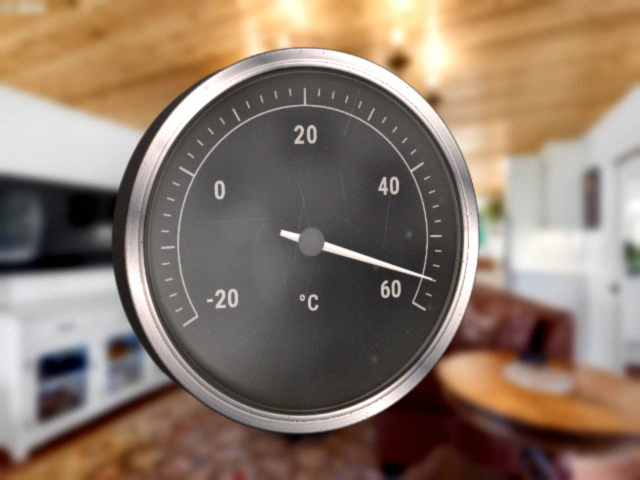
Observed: 56 °C
